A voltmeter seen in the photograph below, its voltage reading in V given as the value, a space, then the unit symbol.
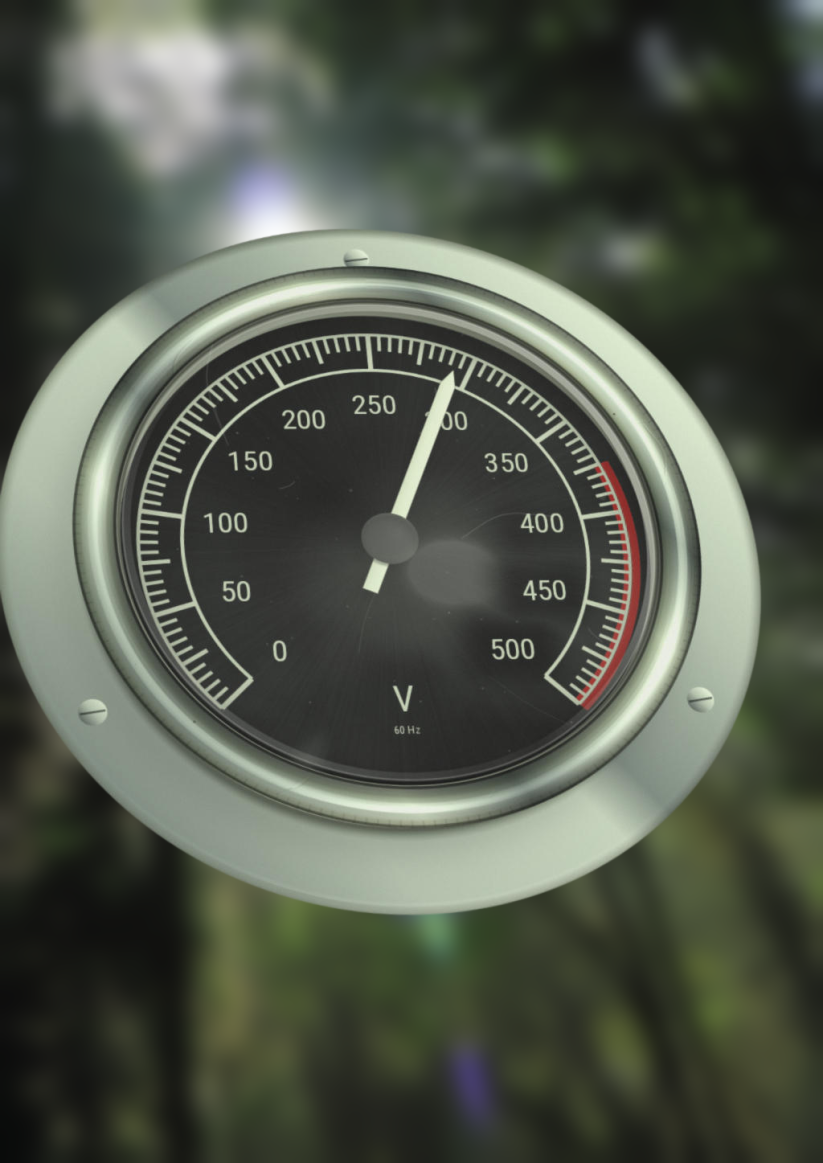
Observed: 292.5 V
